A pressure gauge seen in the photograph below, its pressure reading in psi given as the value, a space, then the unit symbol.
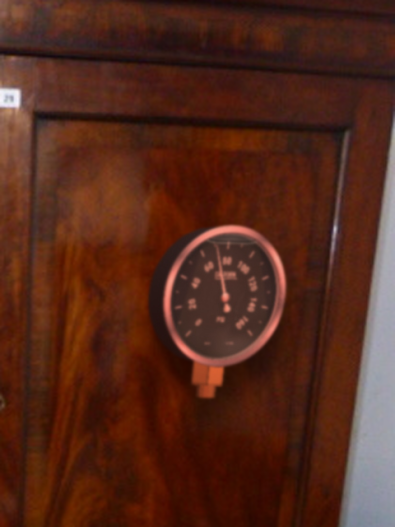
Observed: 70 psi
